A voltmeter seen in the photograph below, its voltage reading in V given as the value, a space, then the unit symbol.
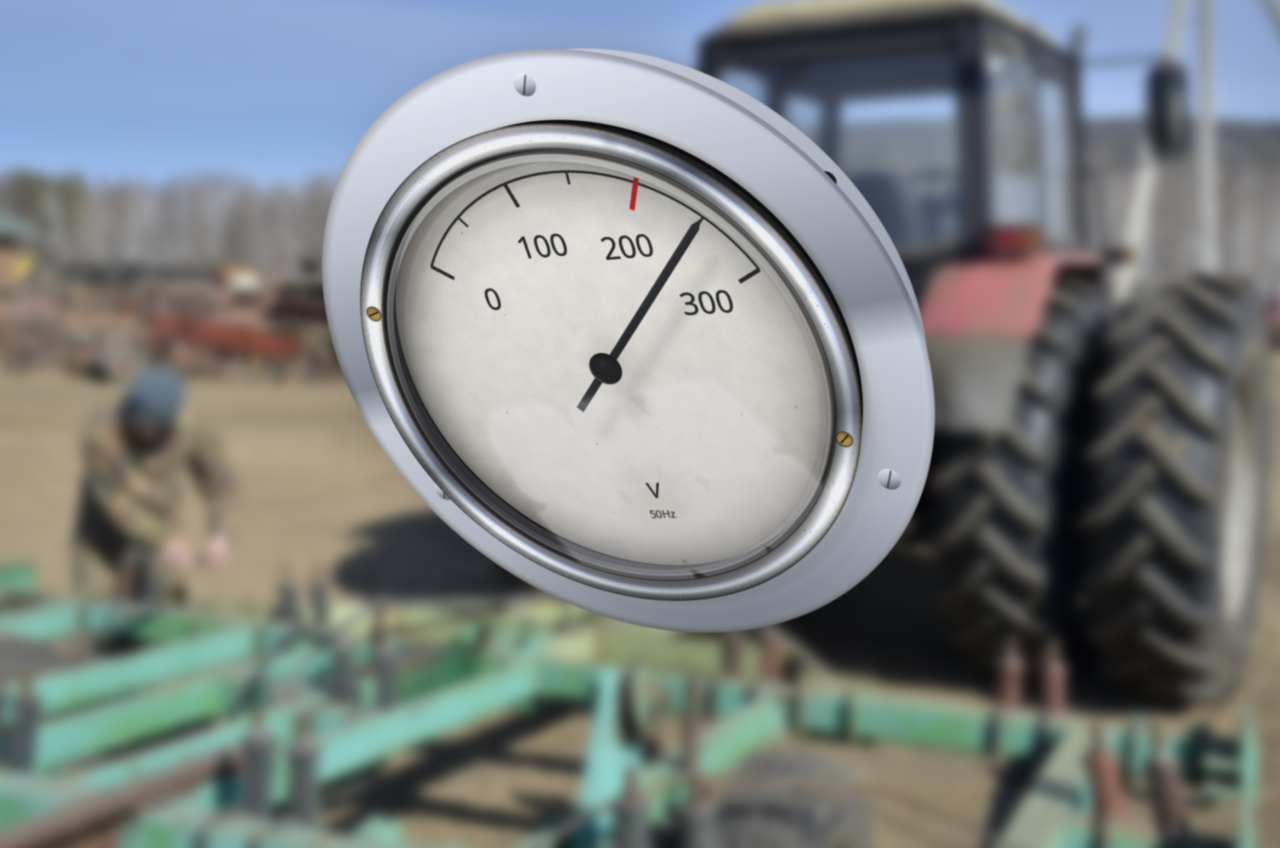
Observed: 250 V
